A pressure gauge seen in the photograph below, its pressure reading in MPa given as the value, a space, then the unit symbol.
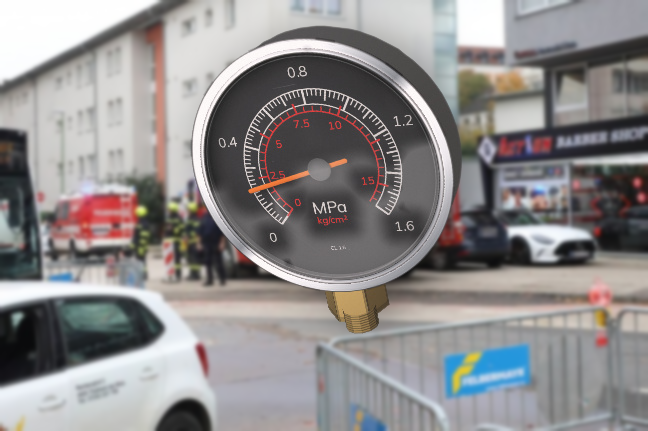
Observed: 0.2 MPa
